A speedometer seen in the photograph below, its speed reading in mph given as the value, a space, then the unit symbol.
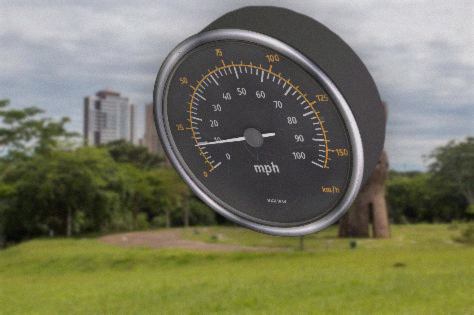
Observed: 10 mph
